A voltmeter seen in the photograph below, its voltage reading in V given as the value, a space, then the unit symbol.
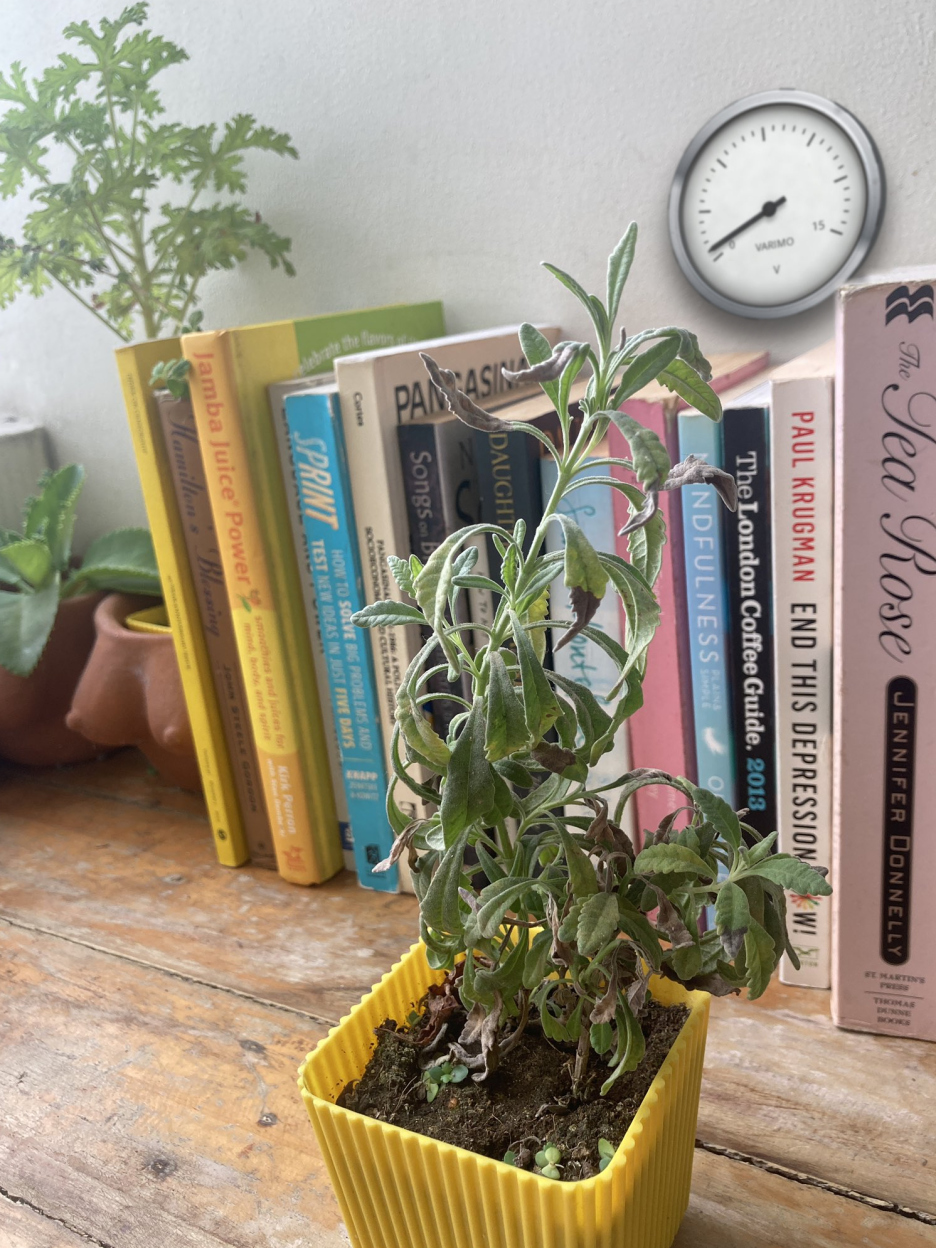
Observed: 0.5 V
